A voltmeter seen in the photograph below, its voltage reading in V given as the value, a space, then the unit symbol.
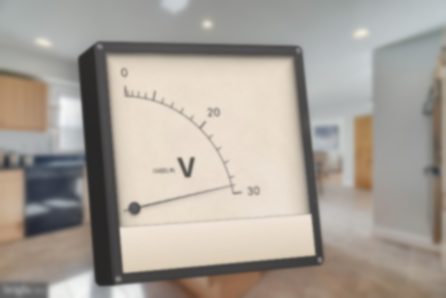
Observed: 29 V
